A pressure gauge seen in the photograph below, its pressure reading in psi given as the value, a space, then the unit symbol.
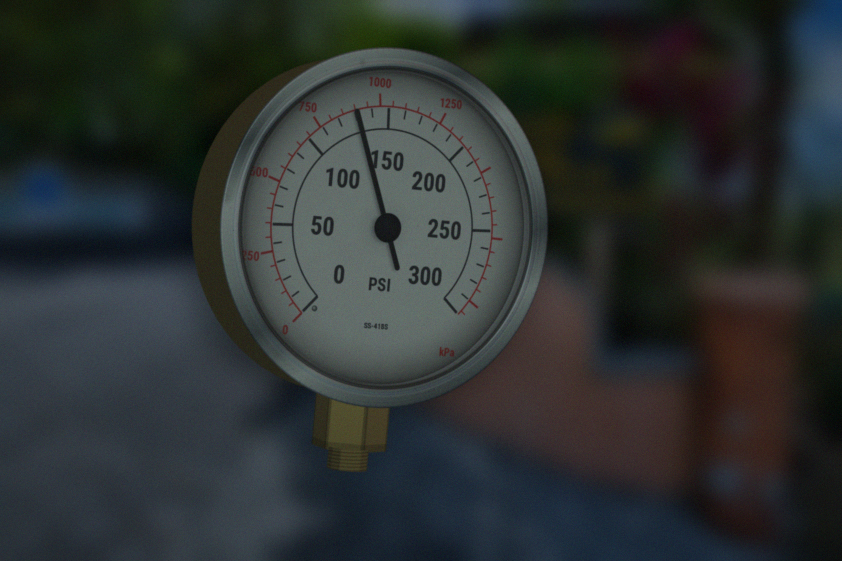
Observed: 130 psi
